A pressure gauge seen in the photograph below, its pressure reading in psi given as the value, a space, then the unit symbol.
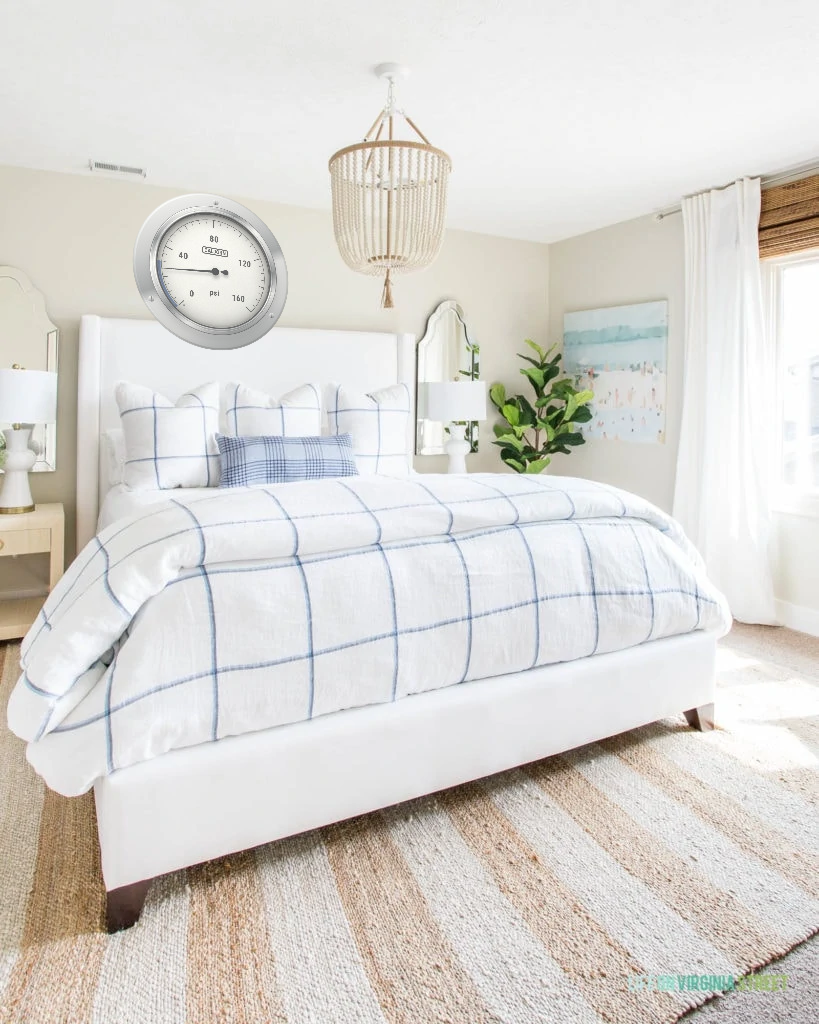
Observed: 25 psi
